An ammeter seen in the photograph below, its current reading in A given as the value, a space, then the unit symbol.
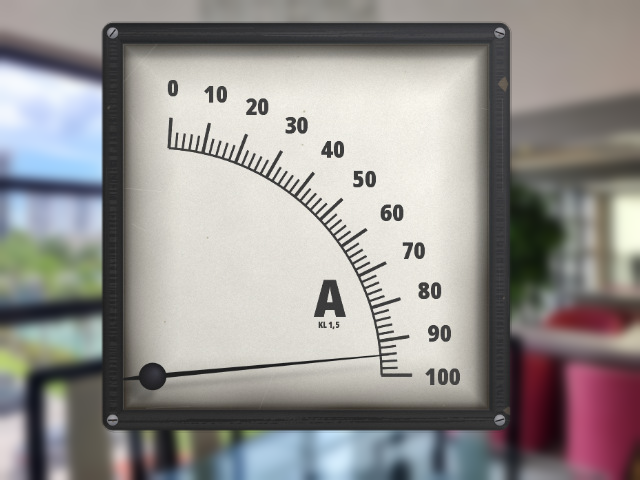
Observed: 94 A
